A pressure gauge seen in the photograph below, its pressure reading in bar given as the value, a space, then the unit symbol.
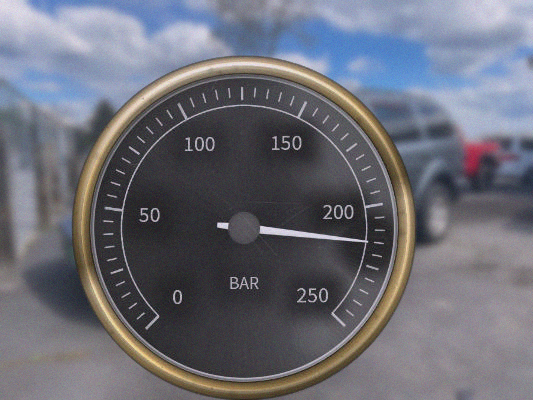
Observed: 215 bar
